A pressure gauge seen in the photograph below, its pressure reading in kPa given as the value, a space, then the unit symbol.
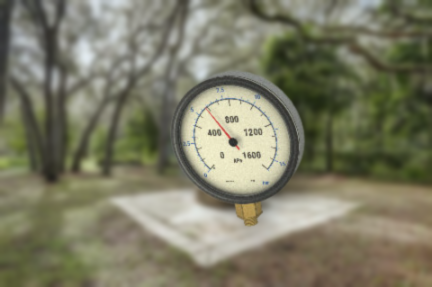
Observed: 600 kPa
